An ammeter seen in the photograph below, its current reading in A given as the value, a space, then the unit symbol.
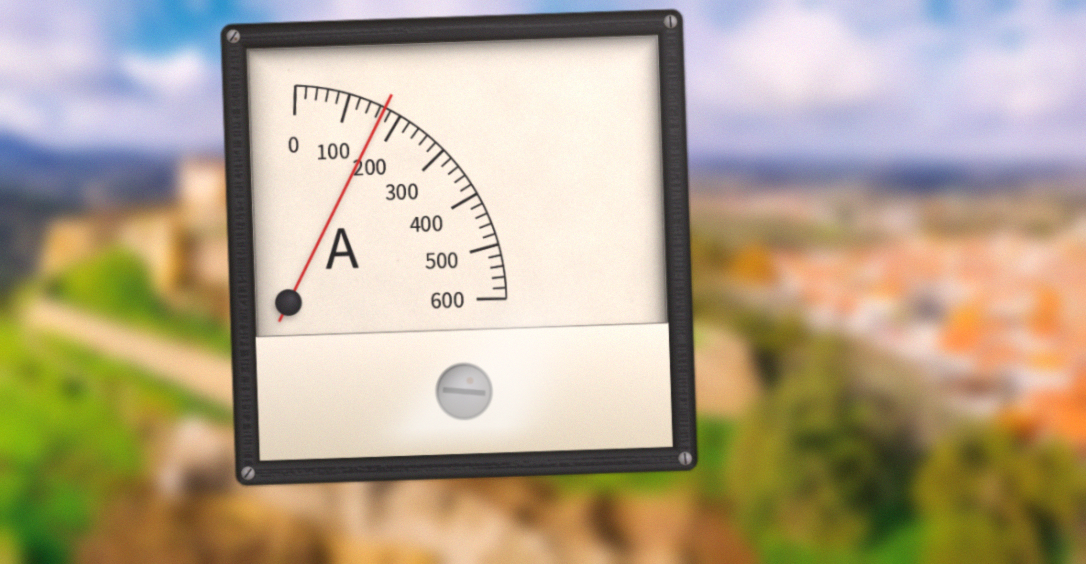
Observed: 170 A
